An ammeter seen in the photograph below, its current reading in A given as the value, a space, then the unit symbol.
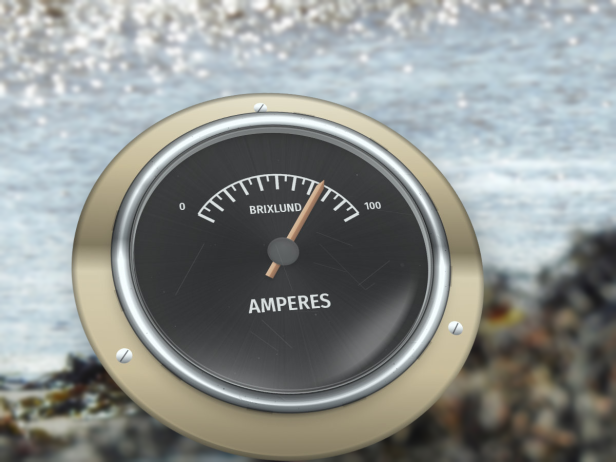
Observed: 75 A
